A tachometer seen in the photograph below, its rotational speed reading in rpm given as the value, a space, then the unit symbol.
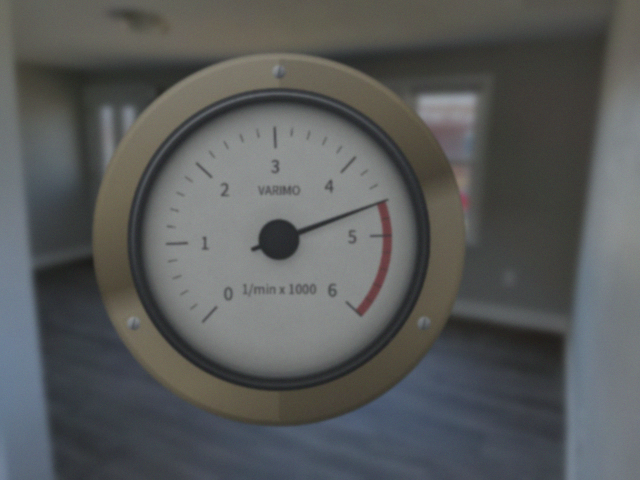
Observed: 4600 rpm
